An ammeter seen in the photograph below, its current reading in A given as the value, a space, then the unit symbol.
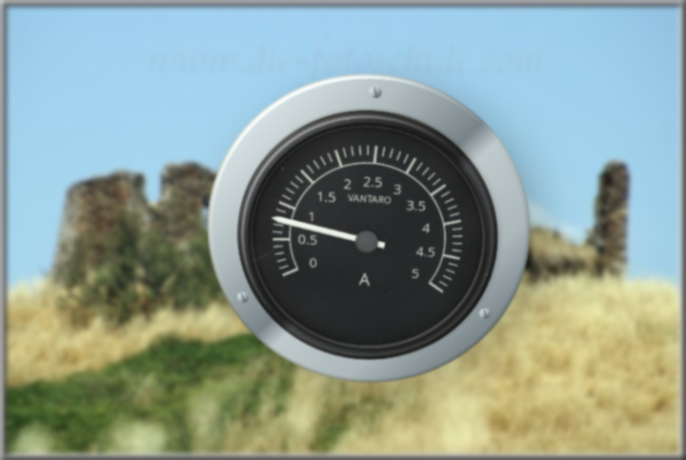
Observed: 0.8 A
